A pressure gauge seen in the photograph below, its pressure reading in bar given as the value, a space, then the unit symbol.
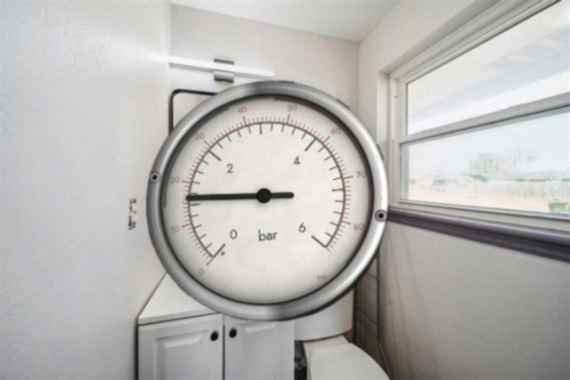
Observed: 1.1 bar
